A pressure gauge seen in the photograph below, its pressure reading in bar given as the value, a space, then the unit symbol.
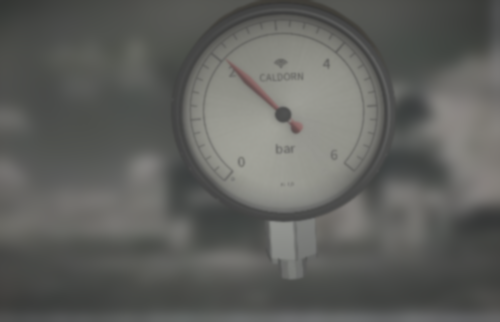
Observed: 2.1 bar
